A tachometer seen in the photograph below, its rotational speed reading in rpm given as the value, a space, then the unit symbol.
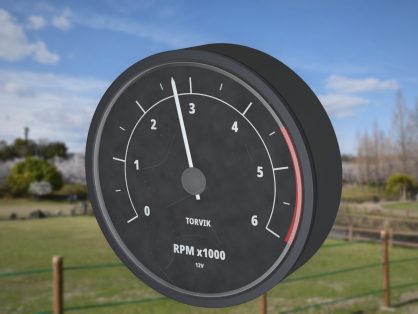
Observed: 2750 rpm
